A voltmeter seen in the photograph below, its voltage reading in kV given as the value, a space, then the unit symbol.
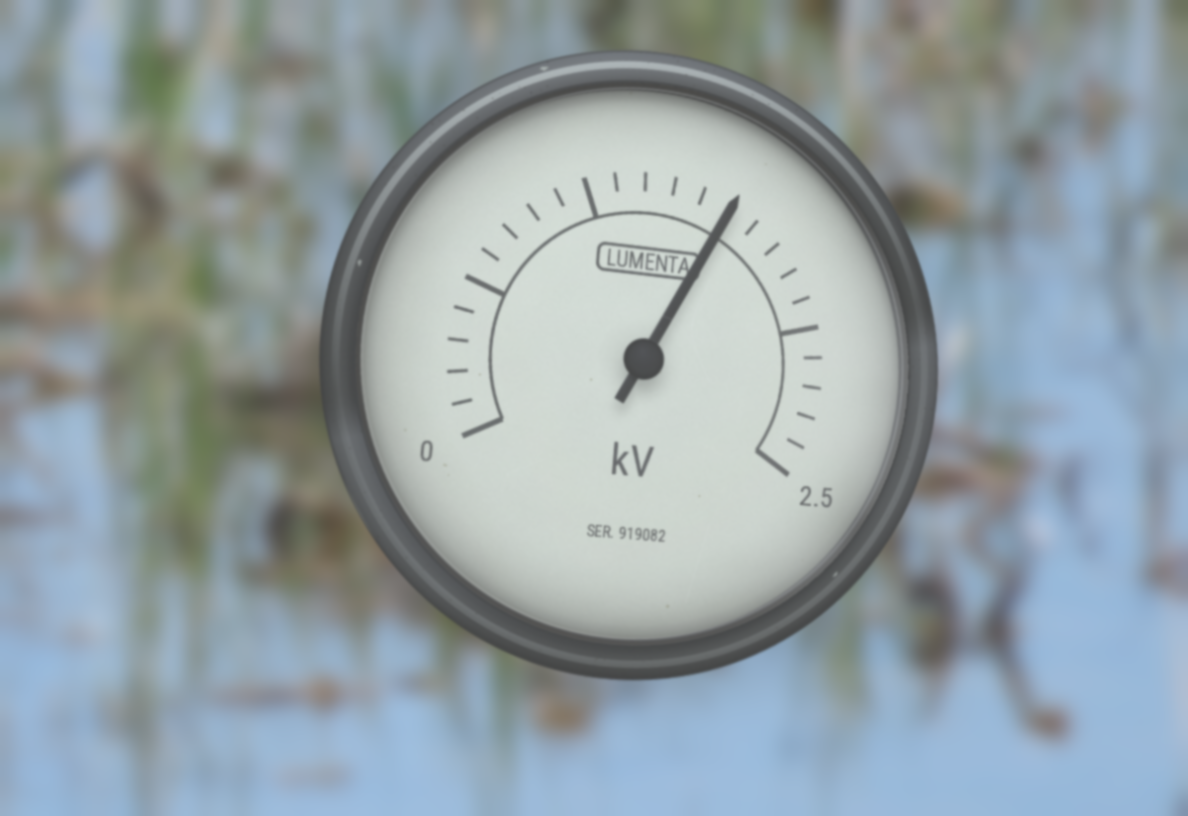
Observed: 1.5 kV
